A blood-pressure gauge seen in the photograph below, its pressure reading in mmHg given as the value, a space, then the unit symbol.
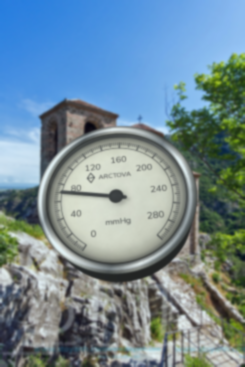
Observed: 70 mmHg
